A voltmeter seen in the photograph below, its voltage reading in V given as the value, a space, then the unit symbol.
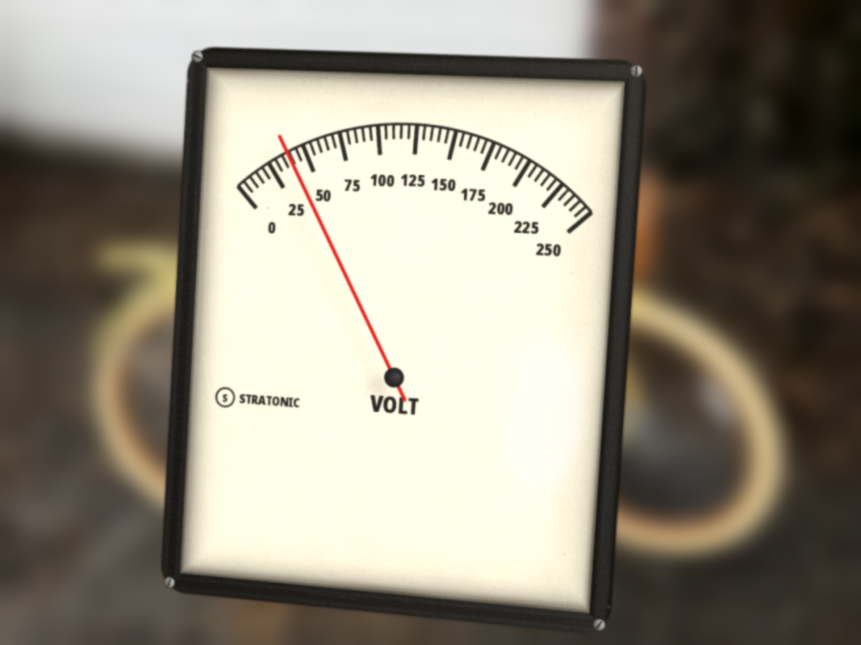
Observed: 40 V
